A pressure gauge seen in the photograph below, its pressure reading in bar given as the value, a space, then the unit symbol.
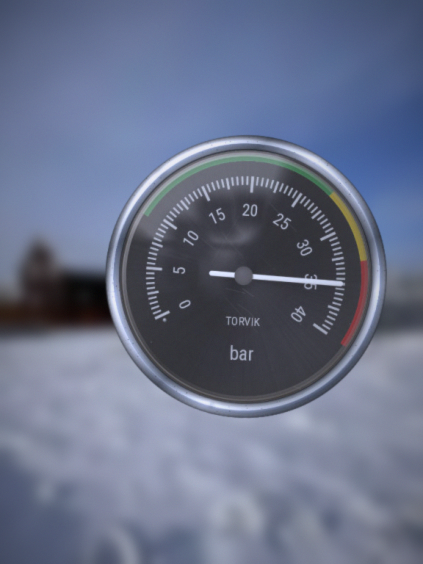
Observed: 35 bar
